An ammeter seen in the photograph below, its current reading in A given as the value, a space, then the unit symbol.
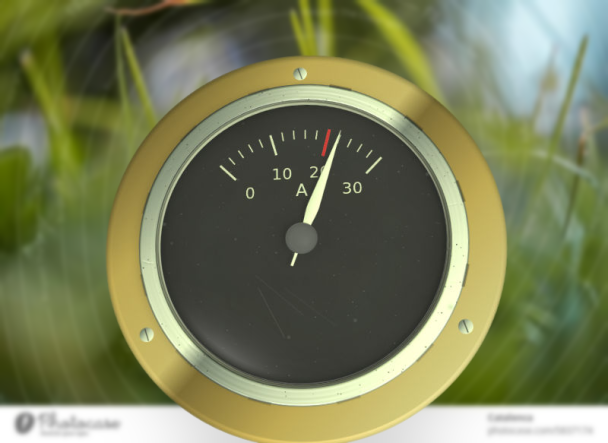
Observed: 22 A
